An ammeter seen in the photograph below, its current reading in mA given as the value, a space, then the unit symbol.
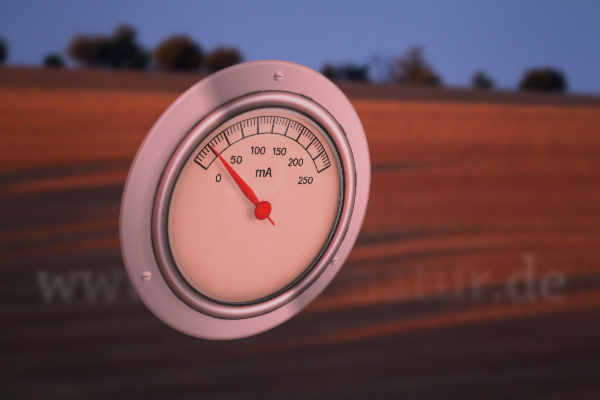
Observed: 25 mA
